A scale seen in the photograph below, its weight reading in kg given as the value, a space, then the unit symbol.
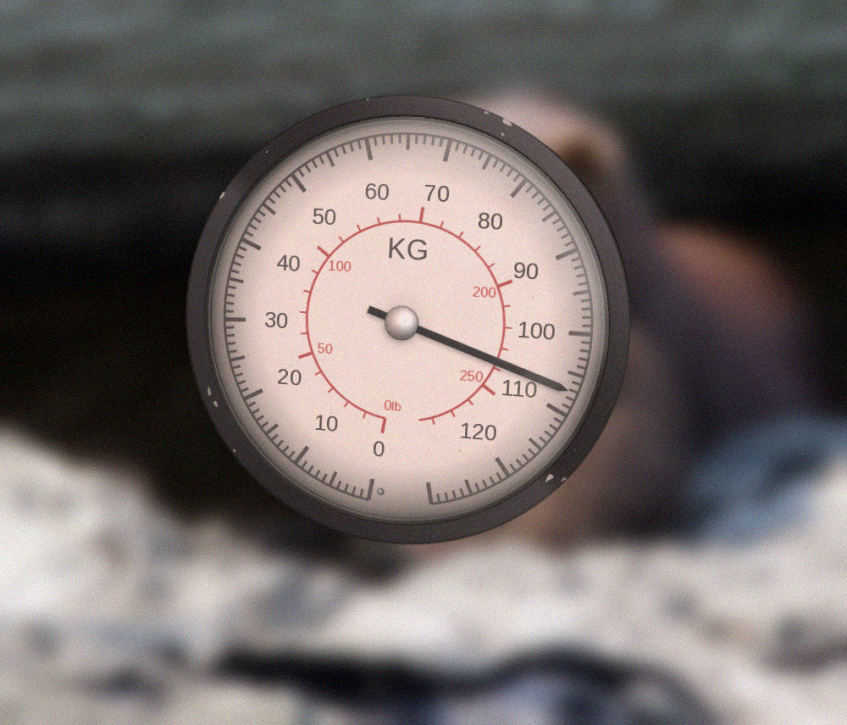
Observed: 107 kg
